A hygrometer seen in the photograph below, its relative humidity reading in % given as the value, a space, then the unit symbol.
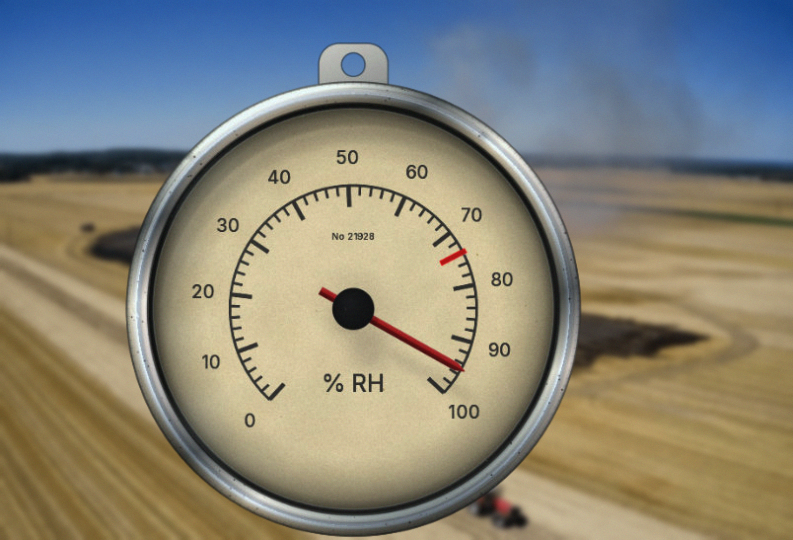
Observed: 95 %
